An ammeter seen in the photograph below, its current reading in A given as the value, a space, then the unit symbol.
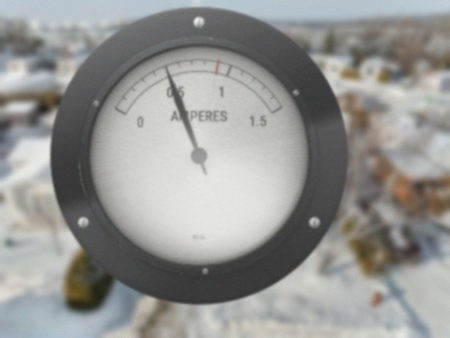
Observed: 0.5 A
